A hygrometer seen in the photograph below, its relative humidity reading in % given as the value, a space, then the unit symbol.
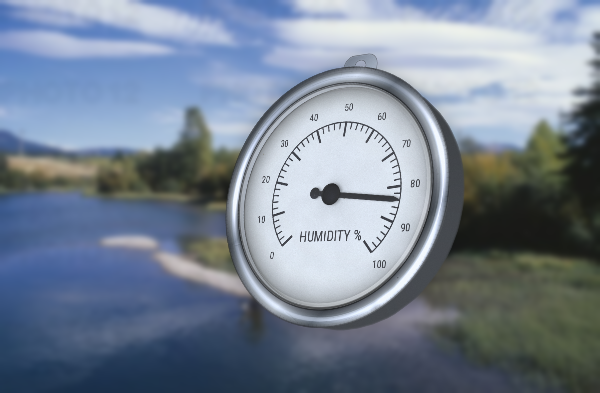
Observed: 84 %
